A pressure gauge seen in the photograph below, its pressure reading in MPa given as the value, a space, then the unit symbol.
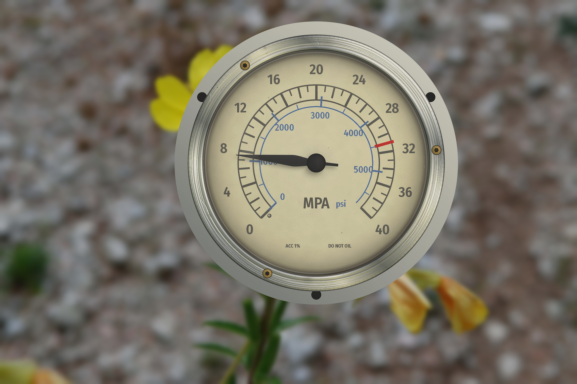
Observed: 7.5 MPa
